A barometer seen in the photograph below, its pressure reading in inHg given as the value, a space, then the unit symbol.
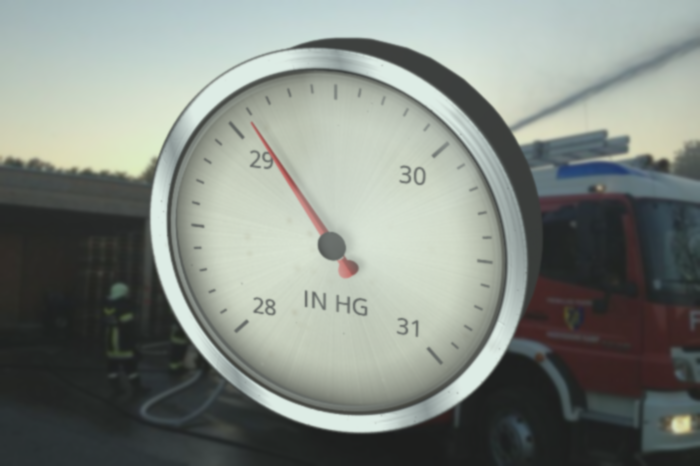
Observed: 29.1 inHg
